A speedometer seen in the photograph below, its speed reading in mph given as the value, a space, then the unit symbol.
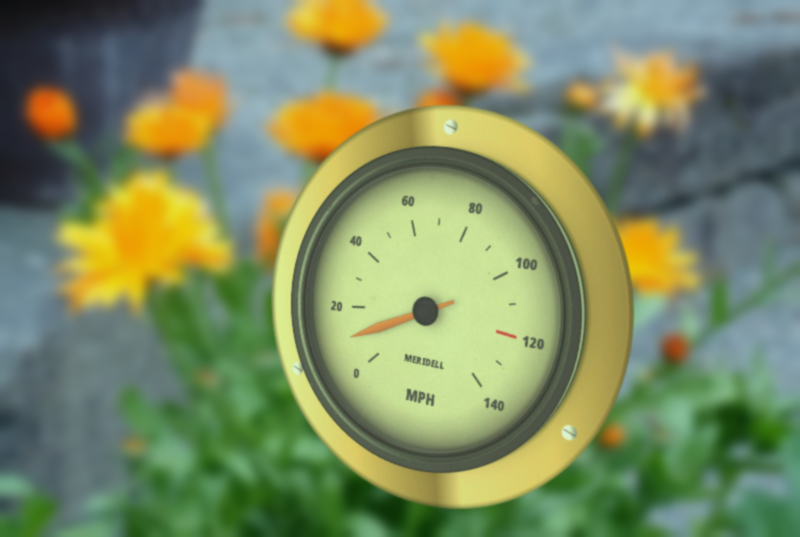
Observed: 10 mph
